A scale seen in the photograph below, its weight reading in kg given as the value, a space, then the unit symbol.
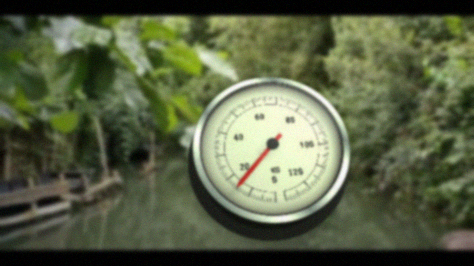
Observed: 15 kg
